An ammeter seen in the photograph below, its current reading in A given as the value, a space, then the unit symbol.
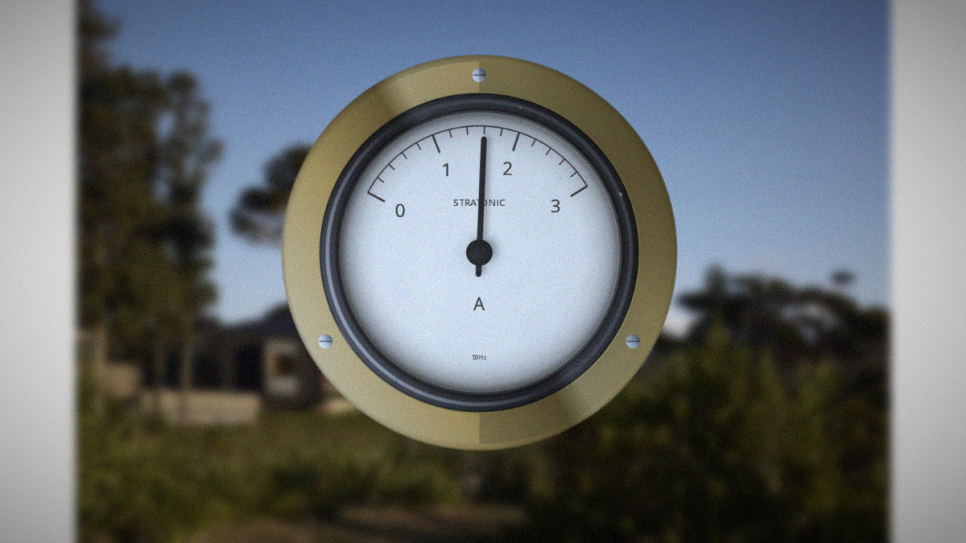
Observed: 1.6 A
